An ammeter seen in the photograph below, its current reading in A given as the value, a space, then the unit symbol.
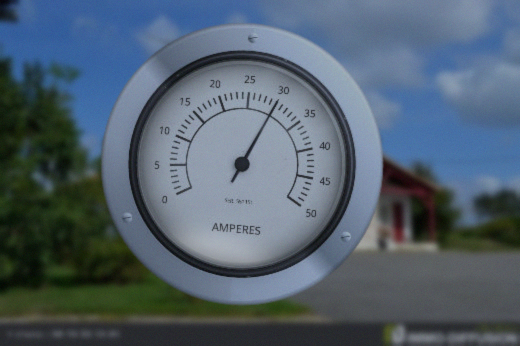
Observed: 30 A
